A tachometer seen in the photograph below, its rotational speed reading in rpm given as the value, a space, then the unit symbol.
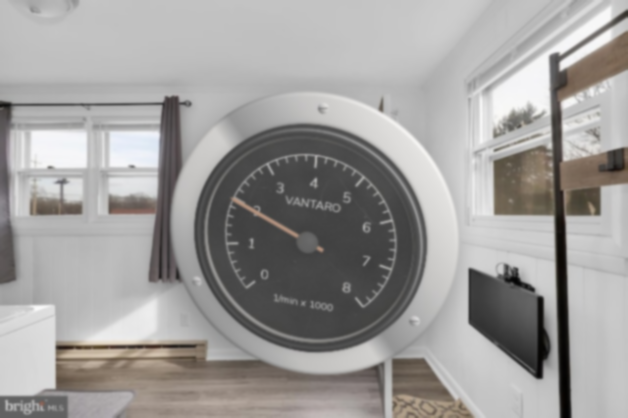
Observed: 2000 rpm
